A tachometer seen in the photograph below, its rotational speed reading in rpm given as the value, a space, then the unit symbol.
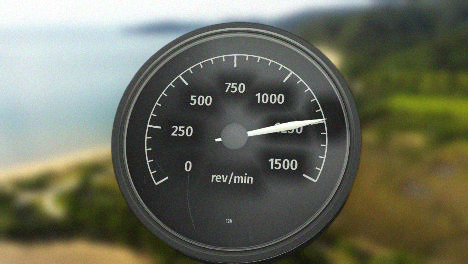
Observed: 1250 rpm
